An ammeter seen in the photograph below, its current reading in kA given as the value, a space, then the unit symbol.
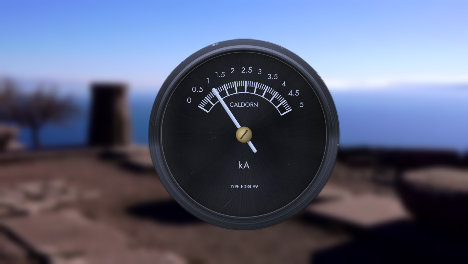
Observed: 1 kA
